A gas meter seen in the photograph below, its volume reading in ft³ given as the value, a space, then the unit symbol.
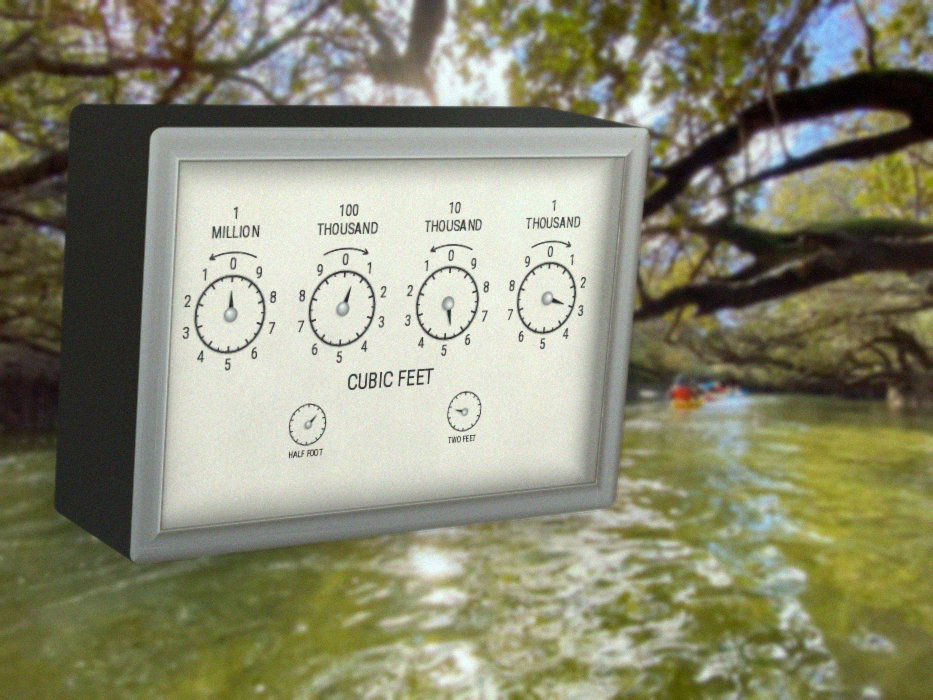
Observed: 5300 ft³
